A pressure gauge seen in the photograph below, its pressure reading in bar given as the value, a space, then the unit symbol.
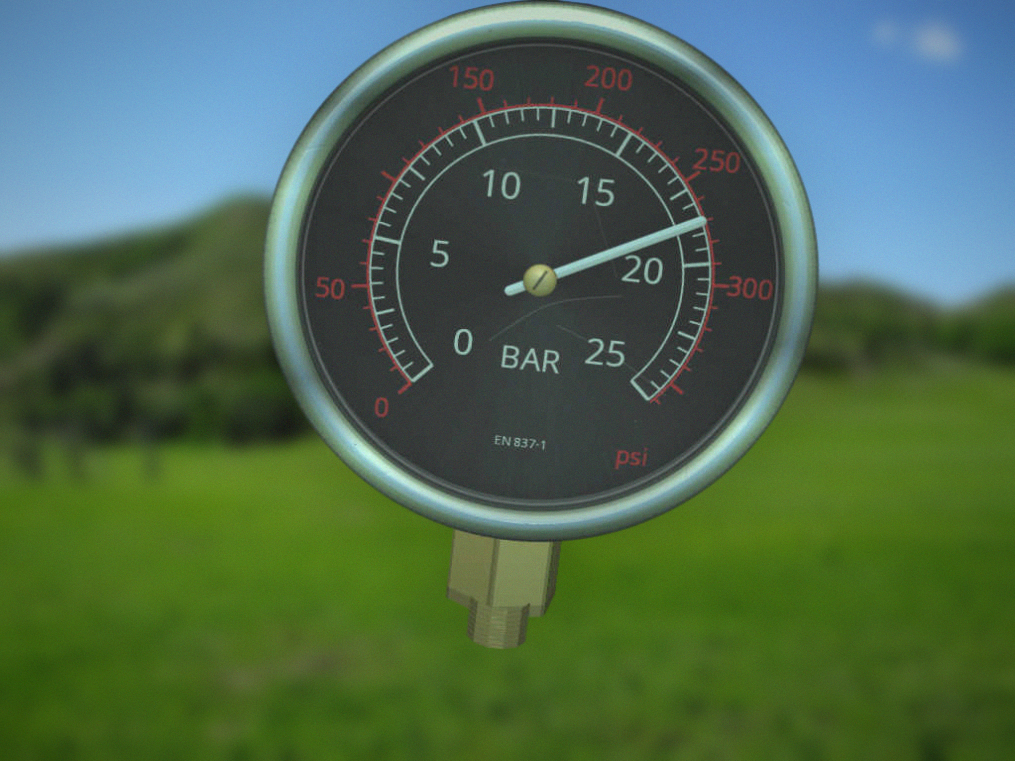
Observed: 18.5 bar
